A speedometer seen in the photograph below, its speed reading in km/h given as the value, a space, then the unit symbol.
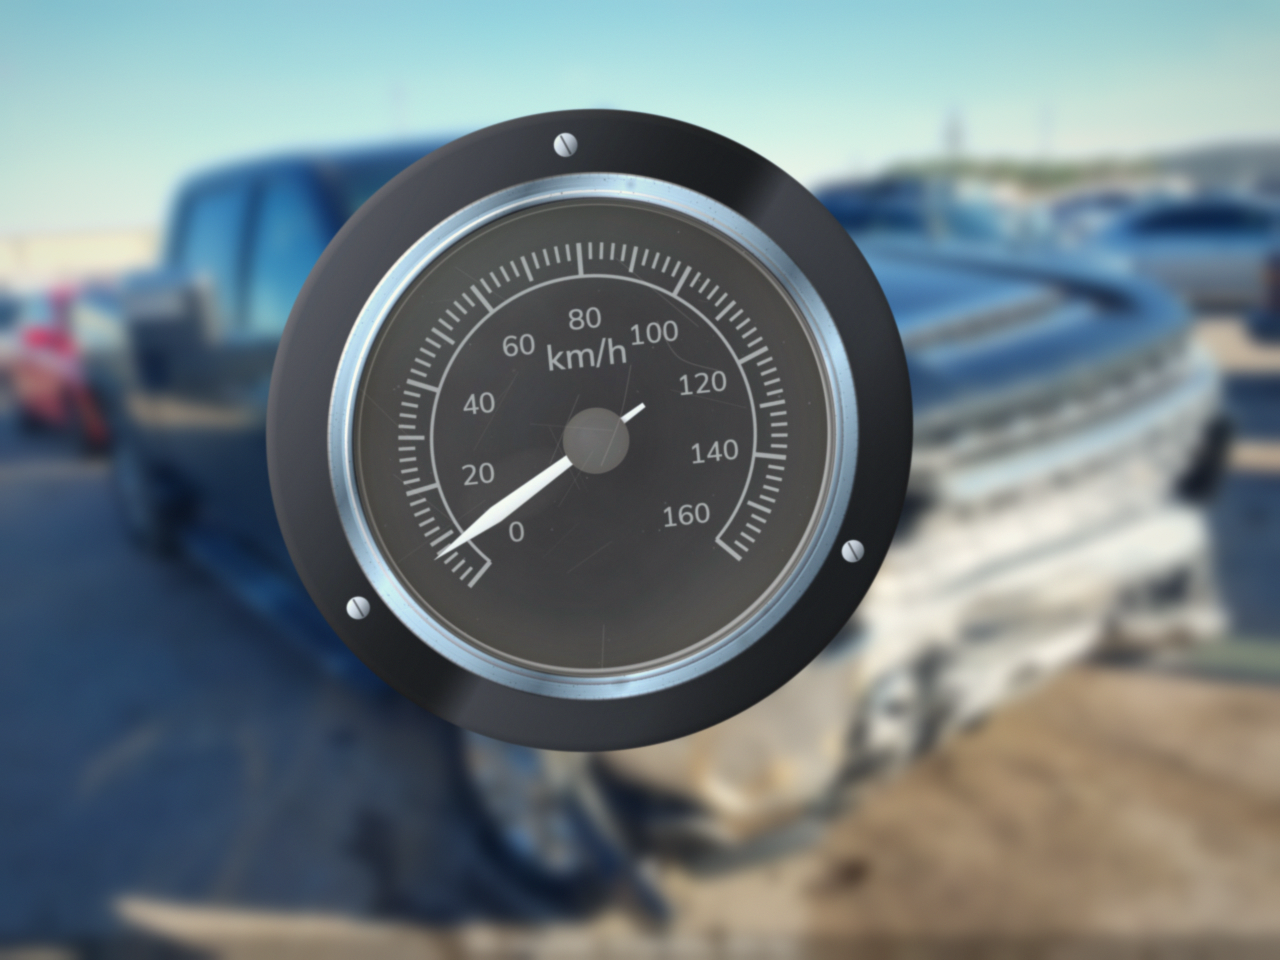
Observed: 8 km/h
